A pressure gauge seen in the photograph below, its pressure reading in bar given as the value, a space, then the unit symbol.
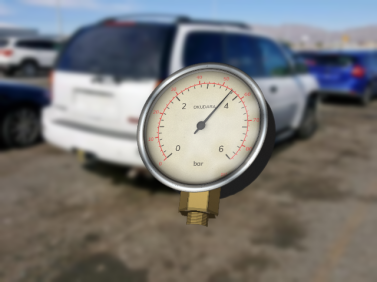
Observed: 3.8 bar
